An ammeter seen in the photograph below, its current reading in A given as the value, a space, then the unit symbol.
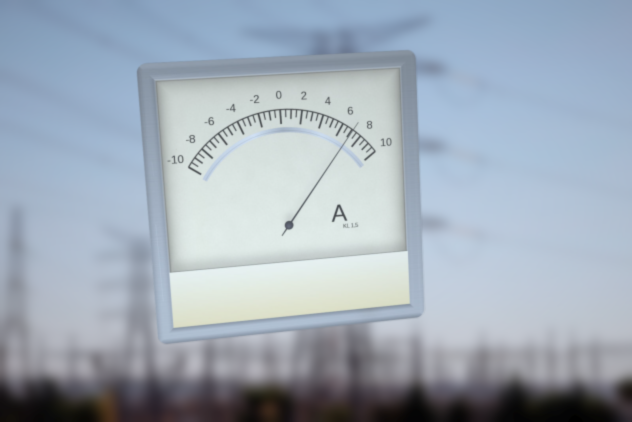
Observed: 7 A
